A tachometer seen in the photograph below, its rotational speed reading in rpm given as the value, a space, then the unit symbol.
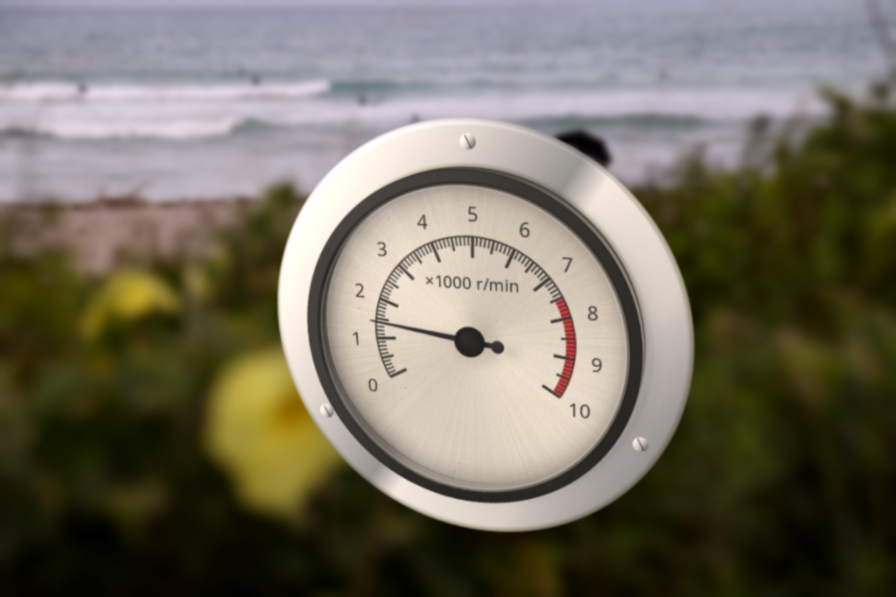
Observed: 1500 rpm
